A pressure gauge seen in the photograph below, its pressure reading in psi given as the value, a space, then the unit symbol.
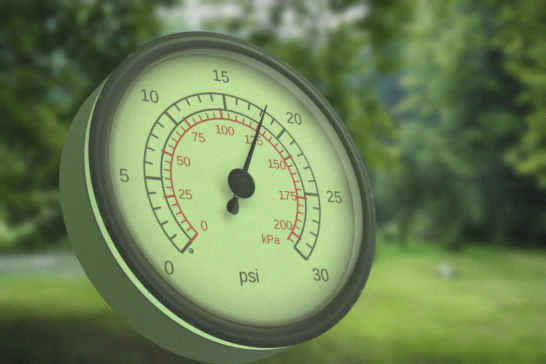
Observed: 18 psi
